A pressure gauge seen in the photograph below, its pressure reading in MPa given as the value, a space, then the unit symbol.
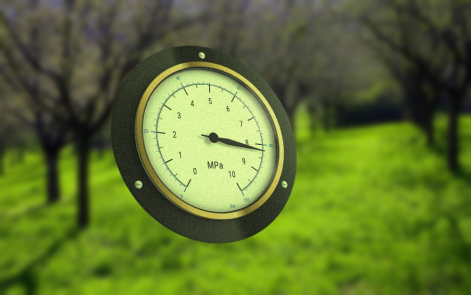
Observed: 8.25 MPa
